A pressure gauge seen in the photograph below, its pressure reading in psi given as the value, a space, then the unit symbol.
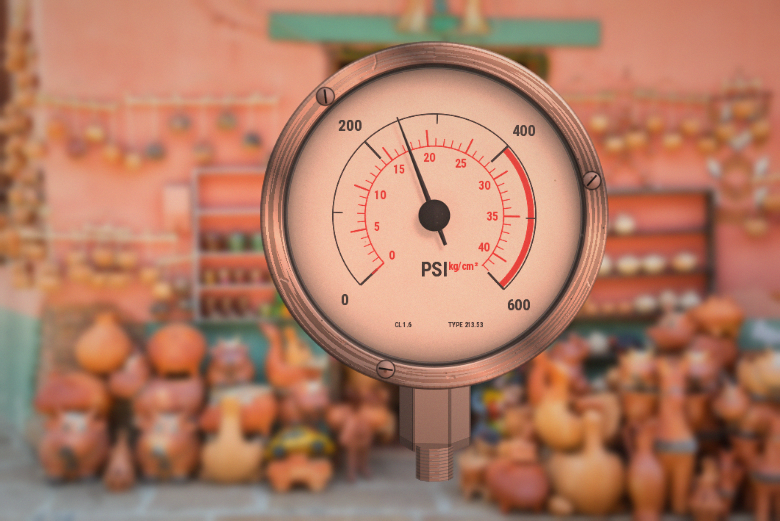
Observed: 250 psi
